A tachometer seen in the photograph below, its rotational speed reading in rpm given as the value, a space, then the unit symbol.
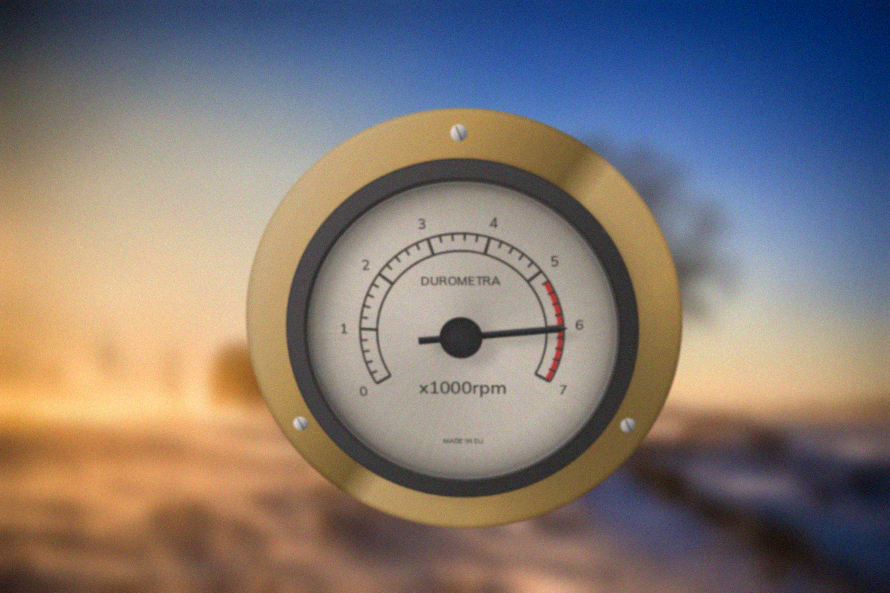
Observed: 6000 rpm
